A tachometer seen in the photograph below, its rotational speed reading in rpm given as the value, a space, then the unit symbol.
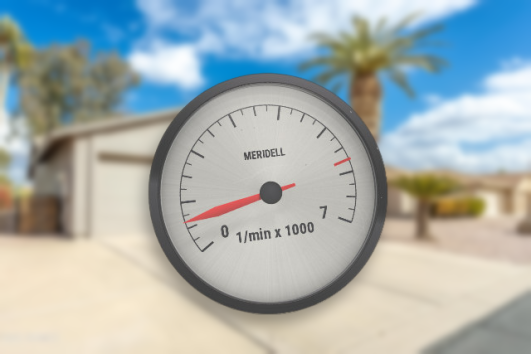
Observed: 625 rpm
